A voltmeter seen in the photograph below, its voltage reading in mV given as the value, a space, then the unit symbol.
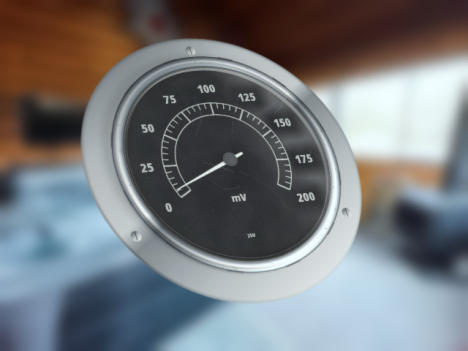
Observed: 5 mV
